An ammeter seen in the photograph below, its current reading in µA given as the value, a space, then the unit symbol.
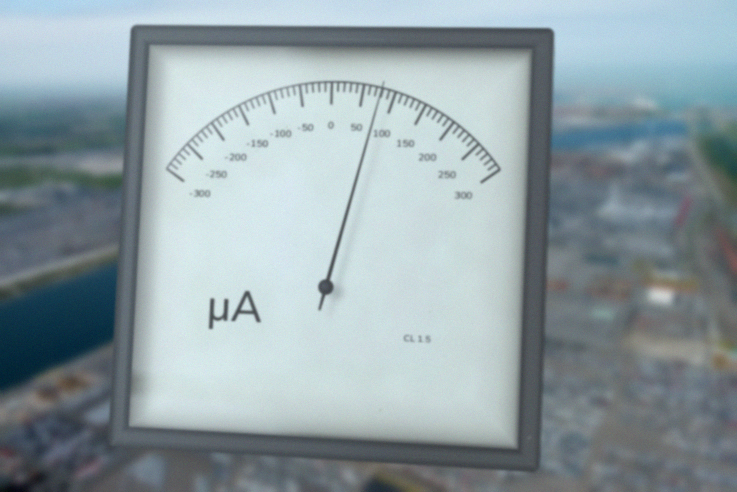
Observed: 80 µA
